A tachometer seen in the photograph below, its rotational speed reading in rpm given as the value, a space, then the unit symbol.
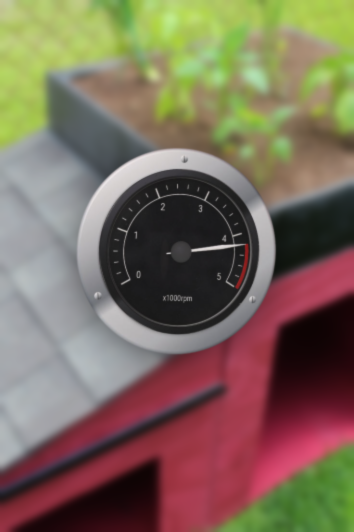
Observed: 4200 rpm
